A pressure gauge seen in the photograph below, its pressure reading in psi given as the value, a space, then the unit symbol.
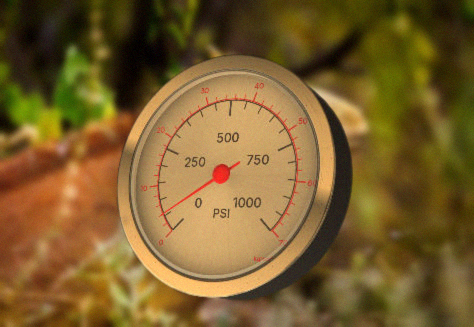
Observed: 50 psi
